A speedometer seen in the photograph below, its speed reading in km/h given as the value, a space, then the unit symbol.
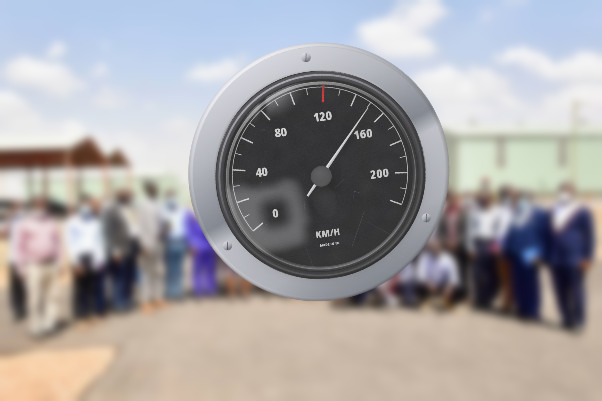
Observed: 150 km/h
